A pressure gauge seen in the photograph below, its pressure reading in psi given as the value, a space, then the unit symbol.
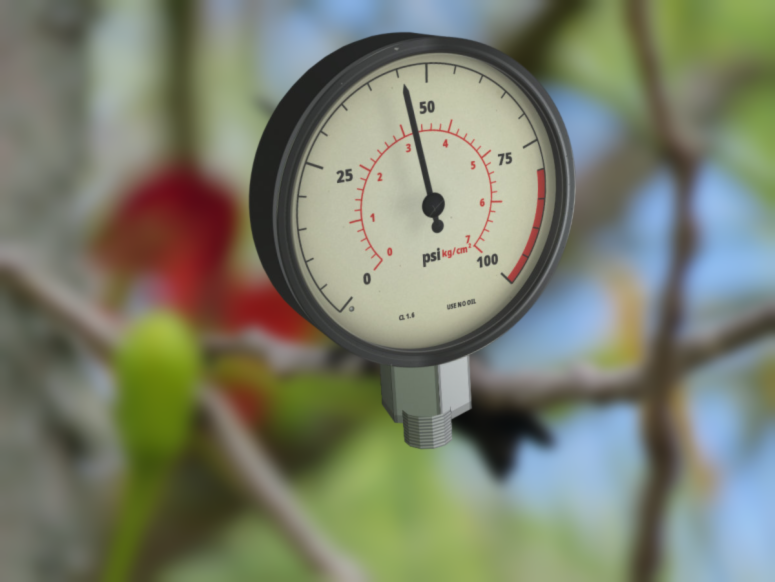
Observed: 45 psi
